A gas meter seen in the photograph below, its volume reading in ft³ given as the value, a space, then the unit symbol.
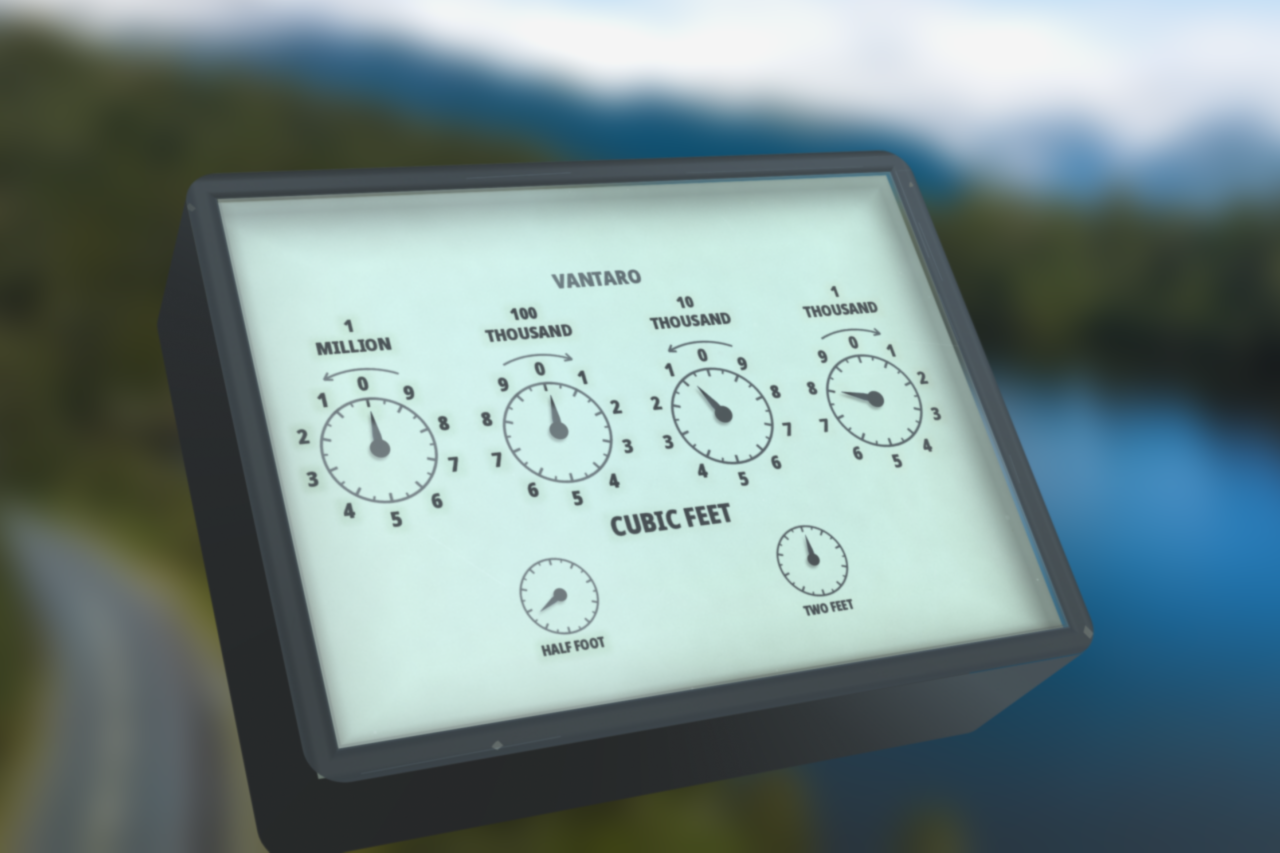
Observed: 800 ft³
